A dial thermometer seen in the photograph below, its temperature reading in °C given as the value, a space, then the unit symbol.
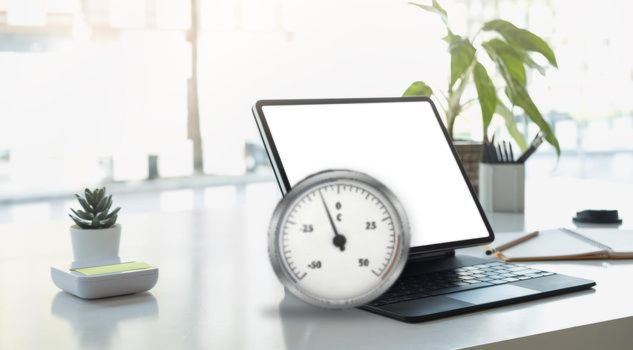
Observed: -7.5 °C
